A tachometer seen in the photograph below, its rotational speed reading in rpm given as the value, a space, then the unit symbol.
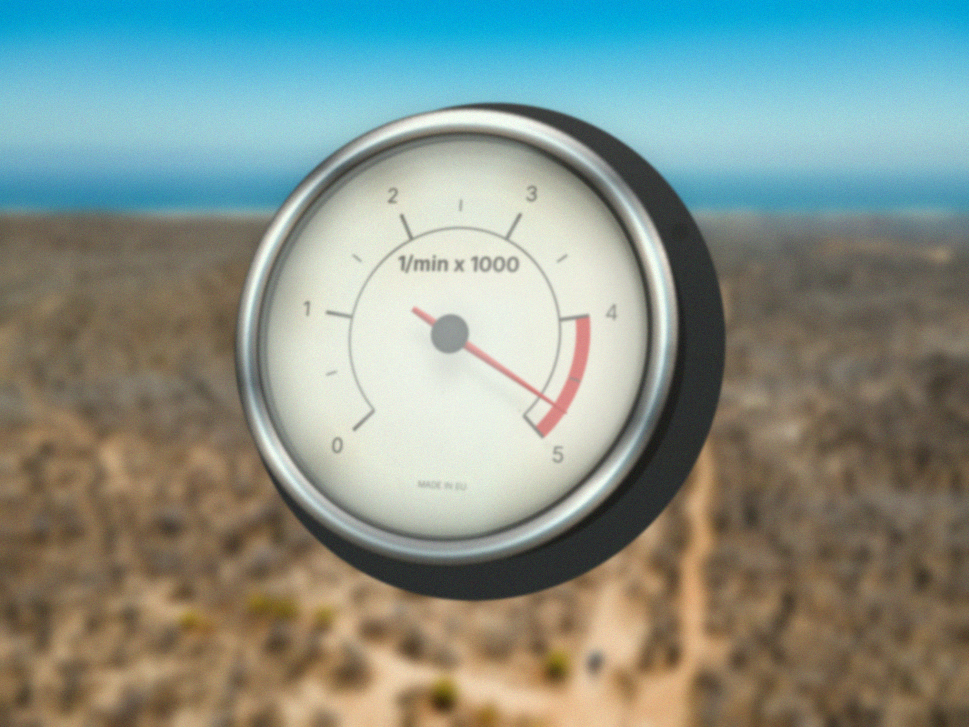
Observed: 4750 rpm
